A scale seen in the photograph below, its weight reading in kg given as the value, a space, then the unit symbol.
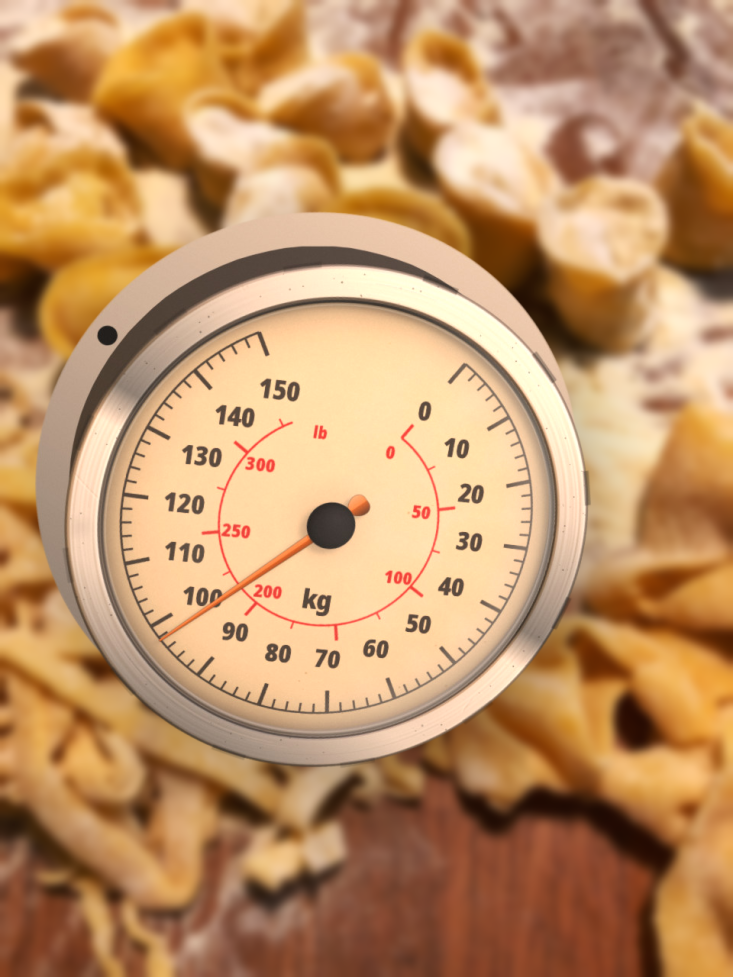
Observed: 98 kg
